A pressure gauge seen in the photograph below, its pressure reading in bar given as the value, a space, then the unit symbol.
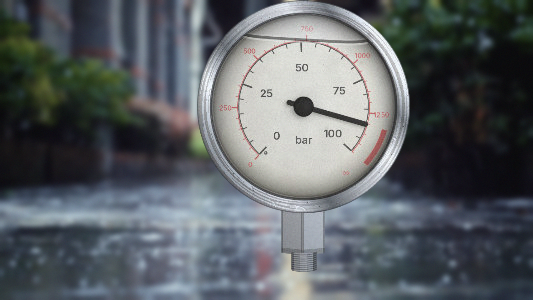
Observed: 90 bar
